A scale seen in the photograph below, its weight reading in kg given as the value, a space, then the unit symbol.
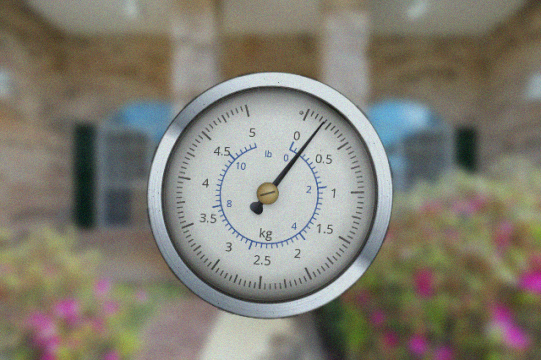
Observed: 0.2 kg
